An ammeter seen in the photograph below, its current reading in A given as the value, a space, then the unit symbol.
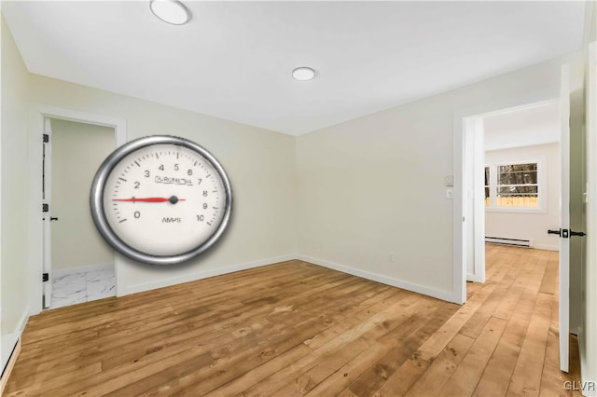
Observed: 1 A
